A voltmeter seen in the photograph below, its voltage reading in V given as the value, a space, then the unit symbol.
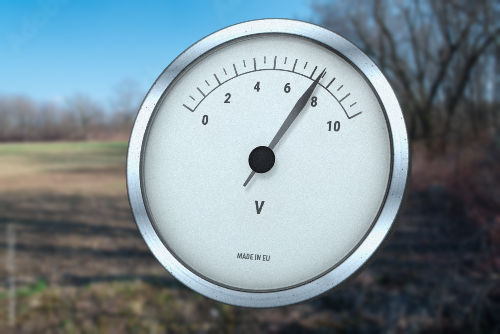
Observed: 7.5 V
